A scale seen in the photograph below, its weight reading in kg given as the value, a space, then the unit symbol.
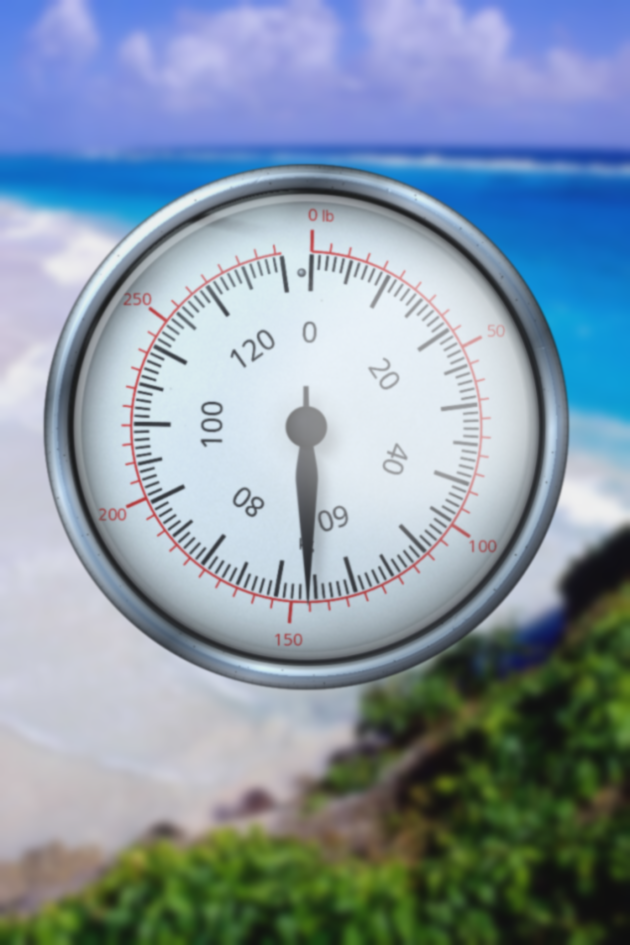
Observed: 66 kg
